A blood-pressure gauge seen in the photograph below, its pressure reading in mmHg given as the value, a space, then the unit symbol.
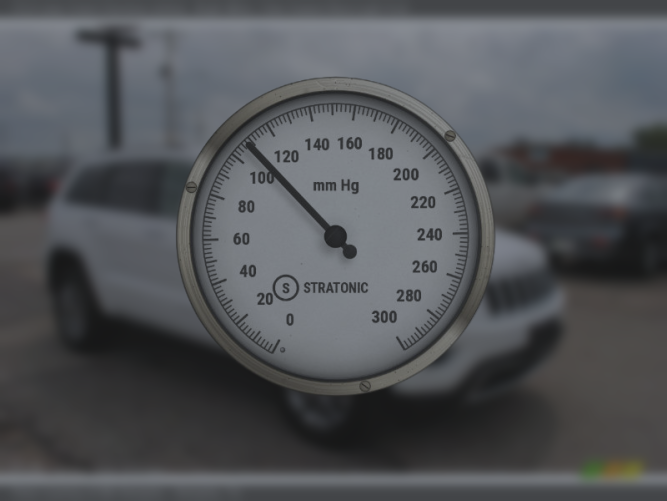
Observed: 108 mmHg
